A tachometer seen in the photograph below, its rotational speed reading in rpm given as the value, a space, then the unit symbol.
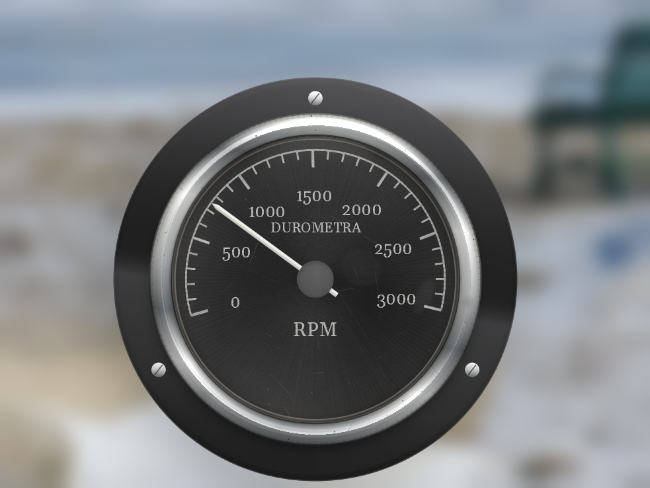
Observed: 750 rpm
